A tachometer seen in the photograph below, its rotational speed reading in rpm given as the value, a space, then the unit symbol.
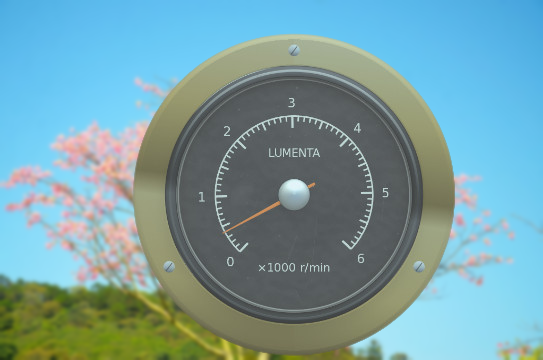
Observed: 400 rpm
